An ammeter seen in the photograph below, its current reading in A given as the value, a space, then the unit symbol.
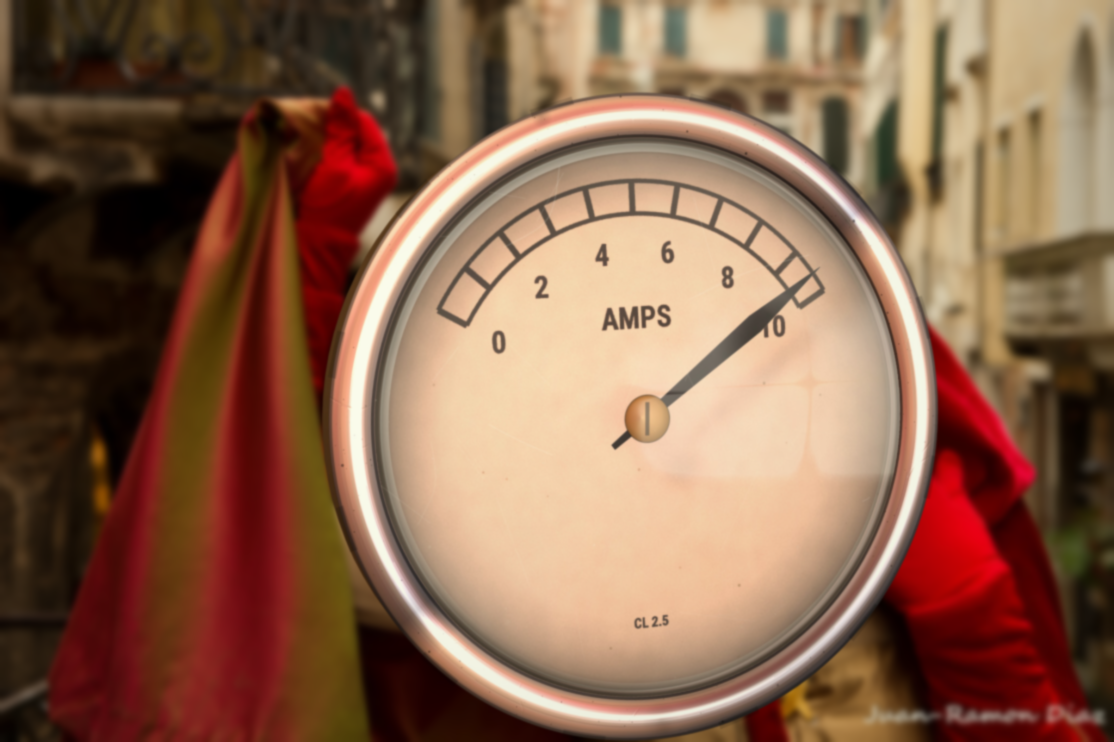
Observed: 9.5 A
